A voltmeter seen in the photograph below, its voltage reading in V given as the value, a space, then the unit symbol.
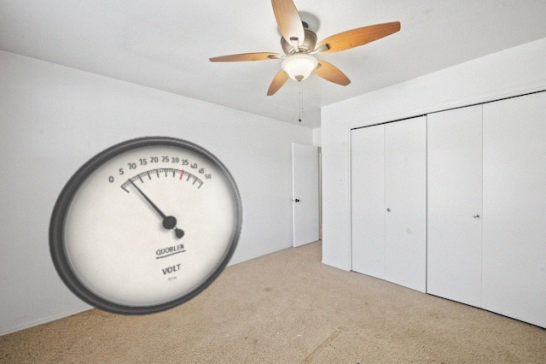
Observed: 5 V
